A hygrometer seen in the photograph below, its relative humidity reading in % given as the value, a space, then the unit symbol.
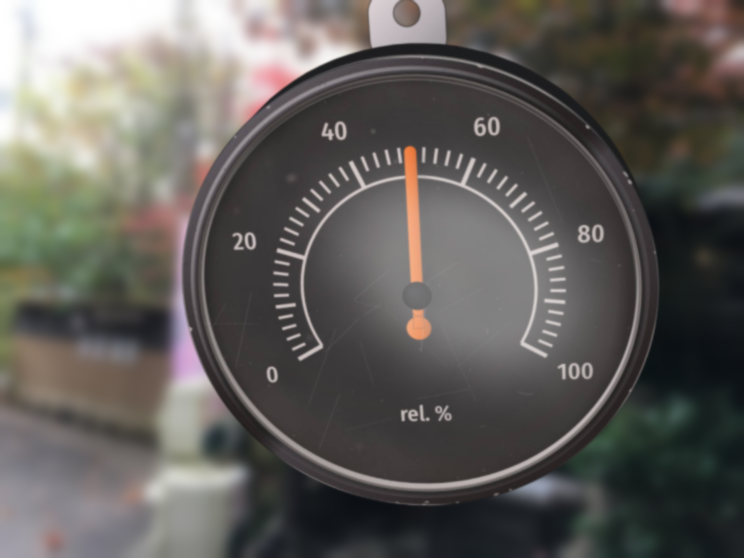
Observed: 50 %
